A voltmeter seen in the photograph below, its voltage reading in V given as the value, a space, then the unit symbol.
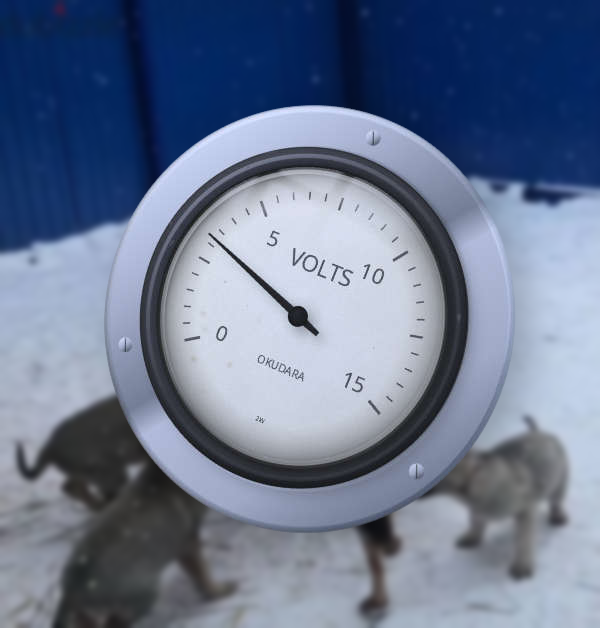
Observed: 3.25 V
